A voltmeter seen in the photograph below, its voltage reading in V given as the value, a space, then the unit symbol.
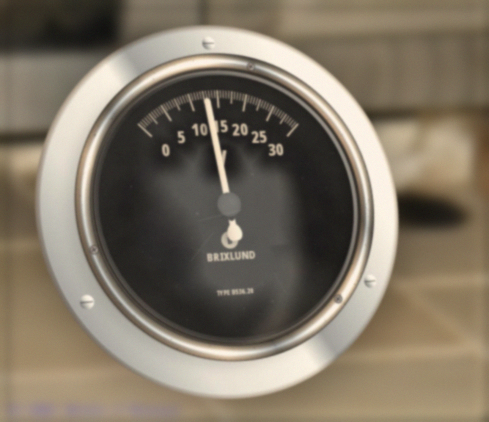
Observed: 12.5 V
